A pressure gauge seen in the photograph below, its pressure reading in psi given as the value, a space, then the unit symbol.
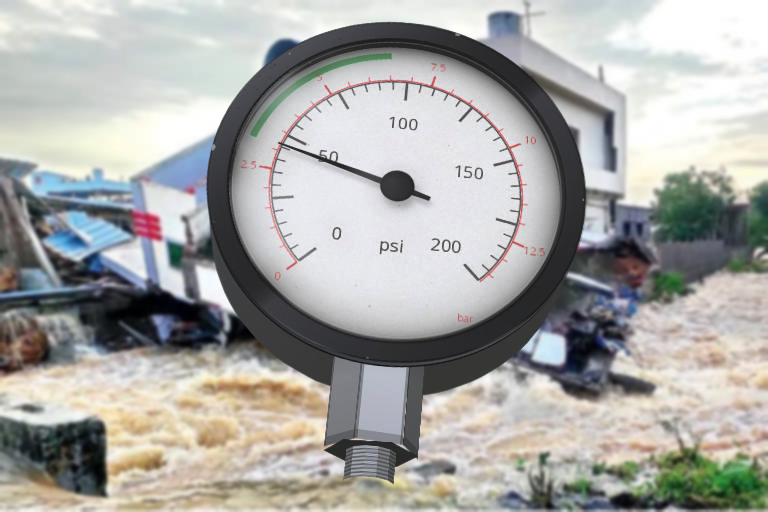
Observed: 45 psi
